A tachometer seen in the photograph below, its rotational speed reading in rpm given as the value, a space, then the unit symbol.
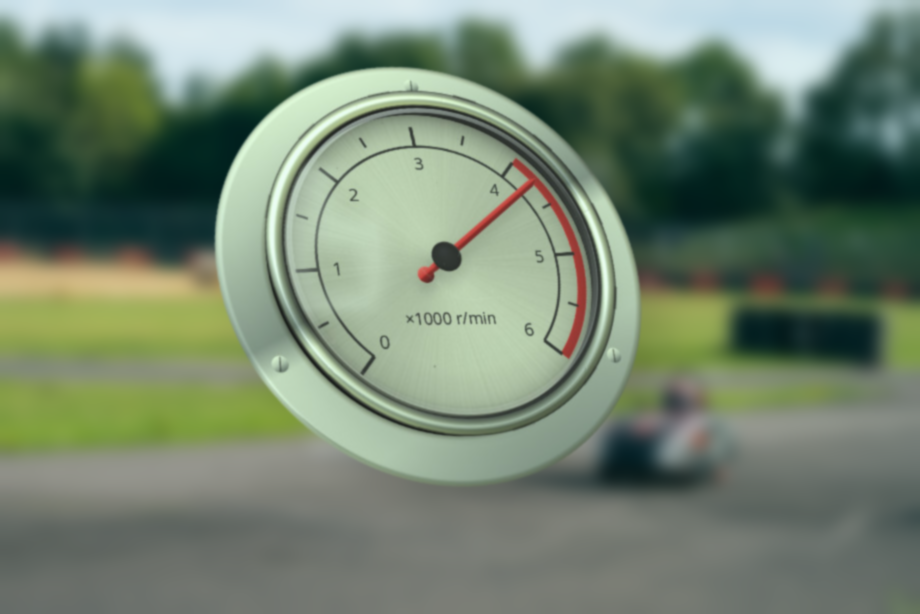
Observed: 4250 rpm
